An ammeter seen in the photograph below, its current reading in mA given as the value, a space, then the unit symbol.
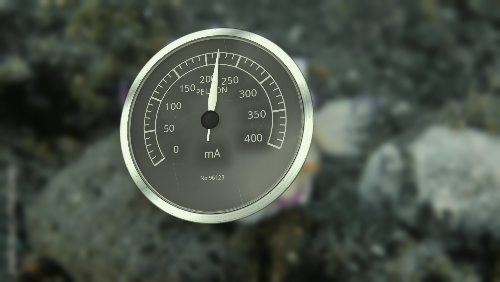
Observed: 220 mA
